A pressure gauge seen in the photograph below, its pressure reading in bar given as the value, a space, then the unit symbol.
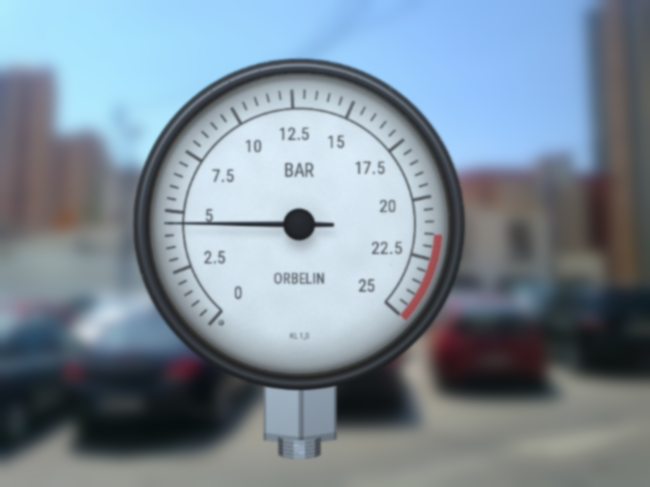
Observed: 4.5 bar
